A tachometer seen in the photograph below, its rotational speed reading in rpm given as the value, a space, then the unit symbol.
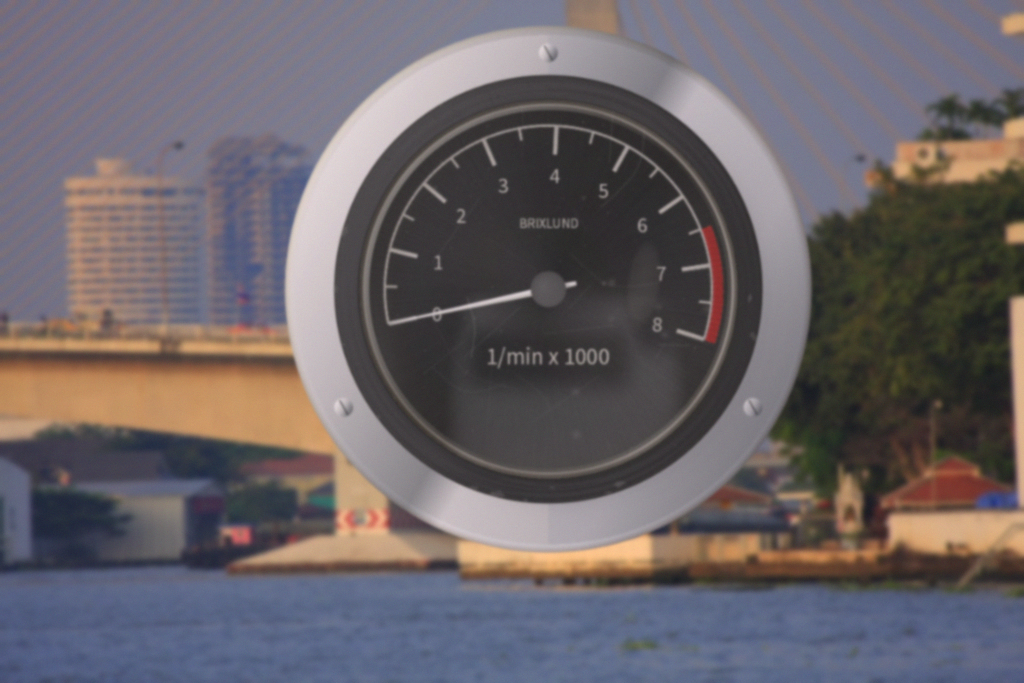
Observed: 0 rpm
